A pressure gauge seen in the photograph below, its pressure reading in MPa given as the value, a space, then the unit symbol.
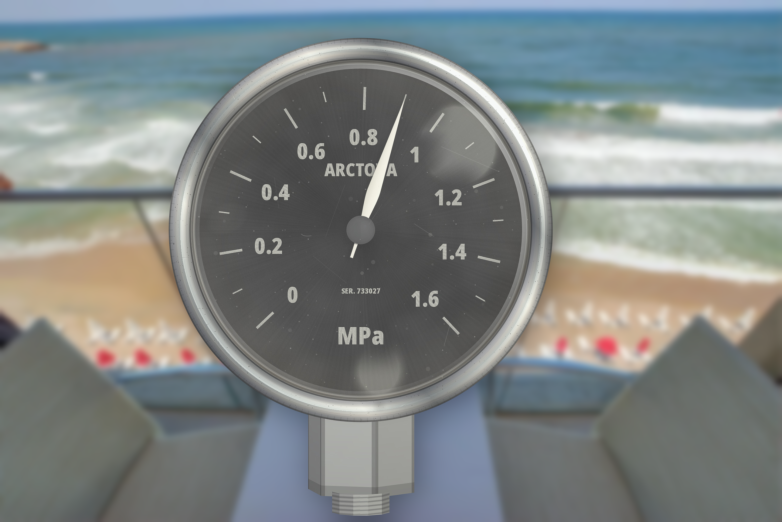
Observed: 0.9 MPa
